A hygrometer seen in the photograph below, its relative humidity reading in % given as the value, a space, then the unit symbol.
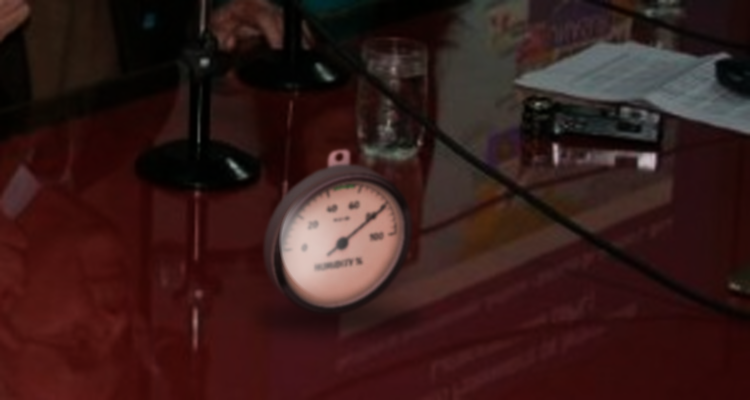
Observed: 80 %
